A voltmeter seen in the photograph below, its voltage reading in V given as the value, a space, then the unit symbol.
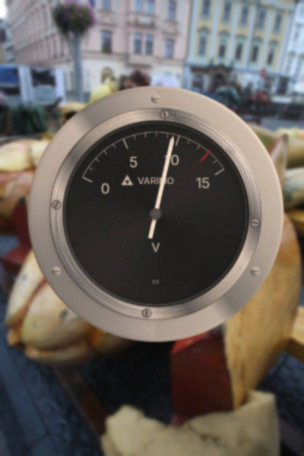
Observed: 9.5 V
